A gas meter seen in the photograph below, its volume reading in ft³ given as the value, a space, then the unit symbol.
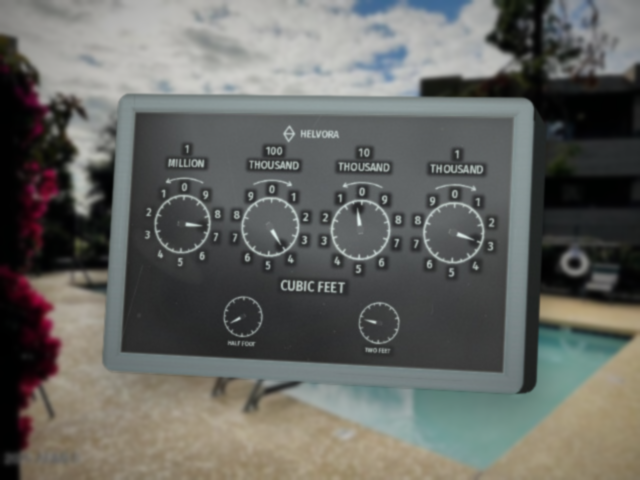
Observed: 740300 ft³
